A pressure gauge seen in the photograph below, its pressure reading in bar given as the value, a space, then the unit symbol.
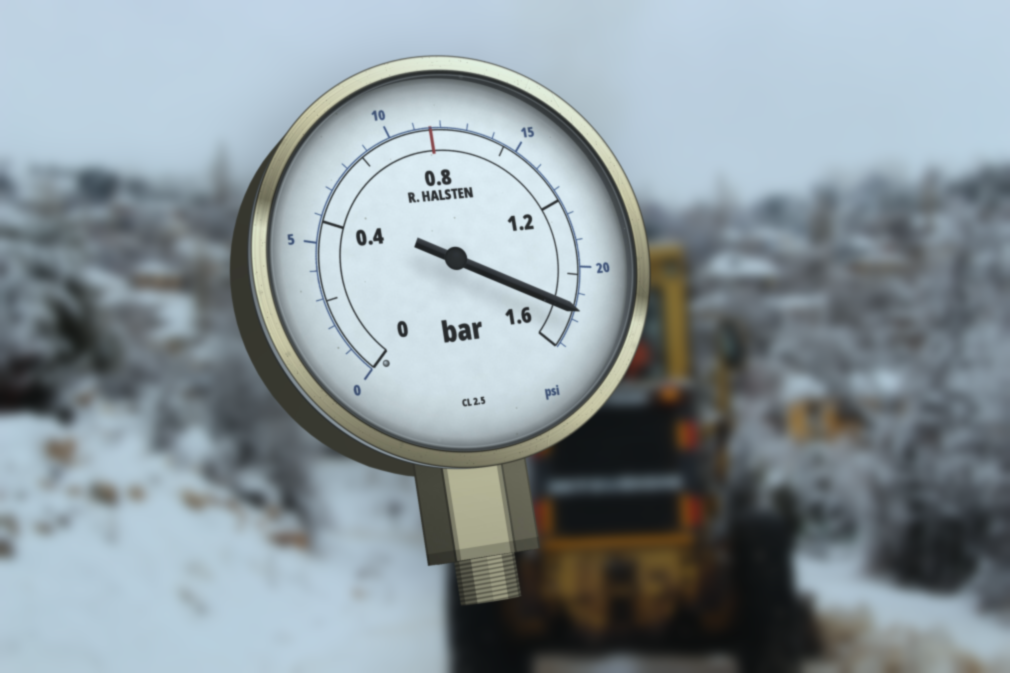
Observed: 1.5 bar
